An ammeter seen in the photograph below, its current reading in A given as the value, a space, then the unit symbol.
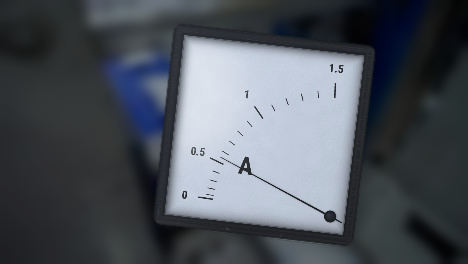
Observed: 0.55 A
